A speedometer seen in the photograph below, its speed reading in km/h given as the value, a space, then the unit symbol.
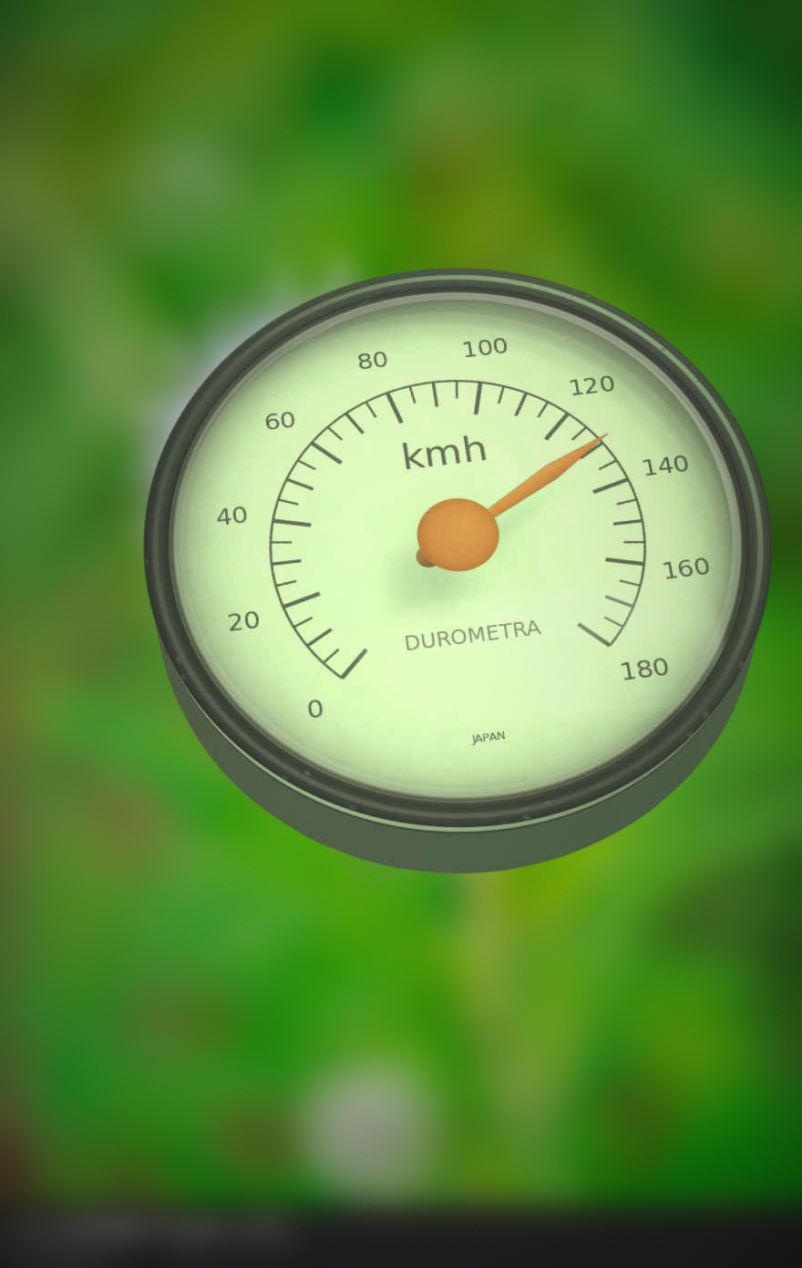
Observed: 130 km/h
